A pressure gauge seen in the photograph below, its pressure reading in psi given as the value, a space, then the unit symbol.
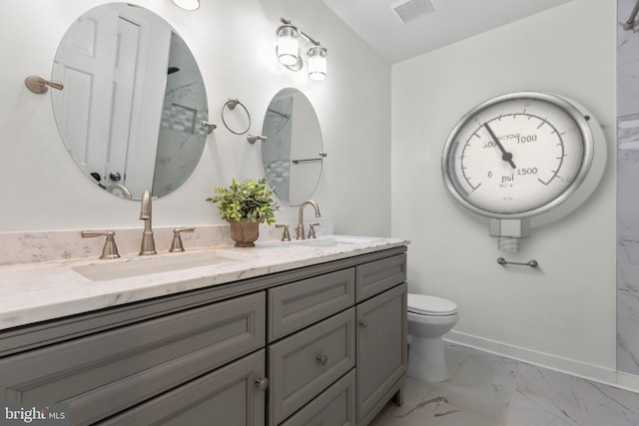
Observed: 600 psi
